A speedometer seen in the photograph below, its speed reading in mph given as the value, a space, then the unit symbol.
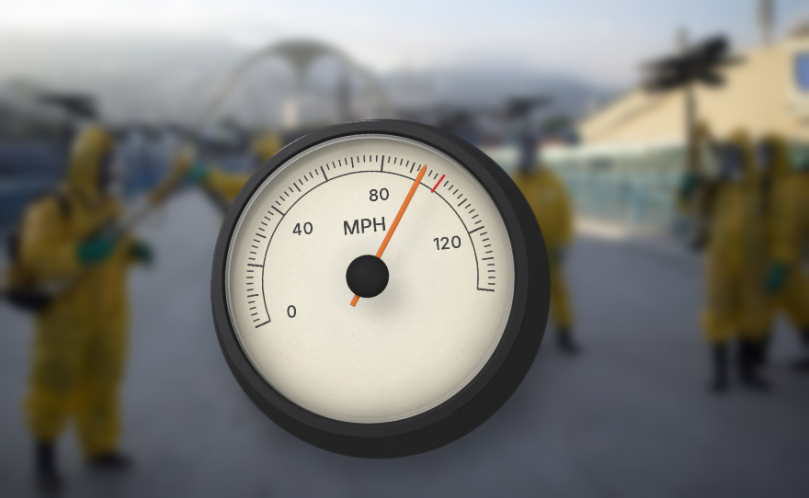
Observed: 94 mph
